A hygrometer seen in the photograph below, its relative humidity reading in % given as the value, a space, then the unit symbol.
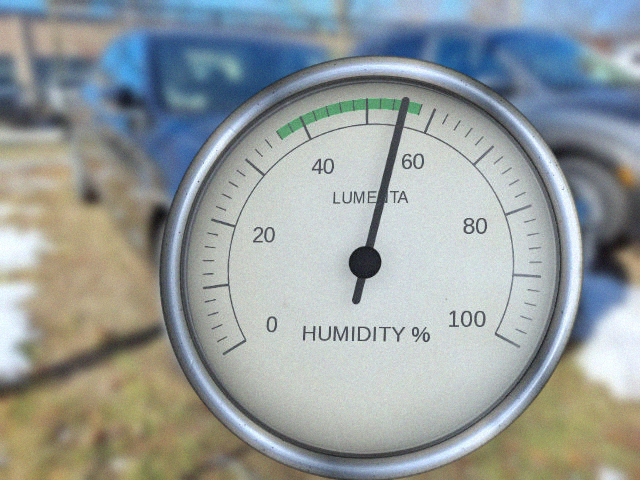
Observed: 56 %
